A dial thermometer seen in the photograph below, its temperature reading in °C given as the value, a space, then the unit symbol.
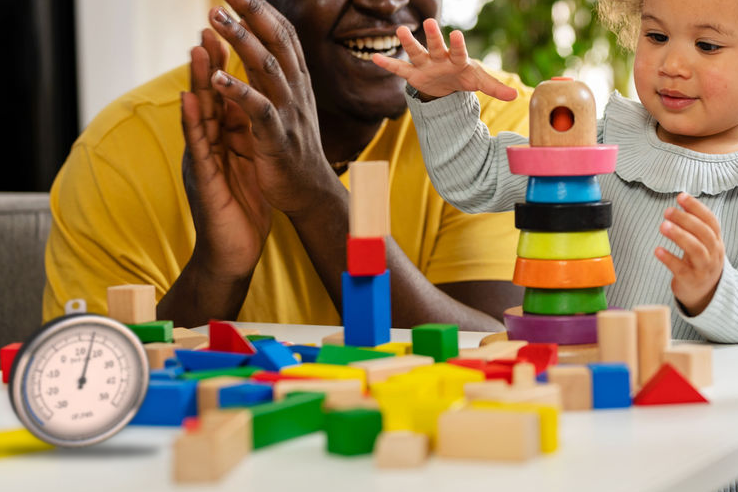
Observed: 15 °C
